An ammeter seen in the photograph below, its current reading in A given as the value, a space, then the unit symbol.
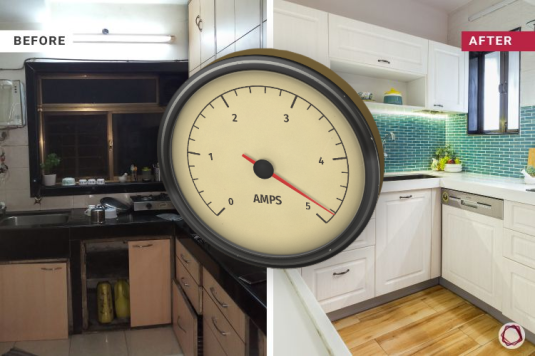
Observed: 4.8 A
